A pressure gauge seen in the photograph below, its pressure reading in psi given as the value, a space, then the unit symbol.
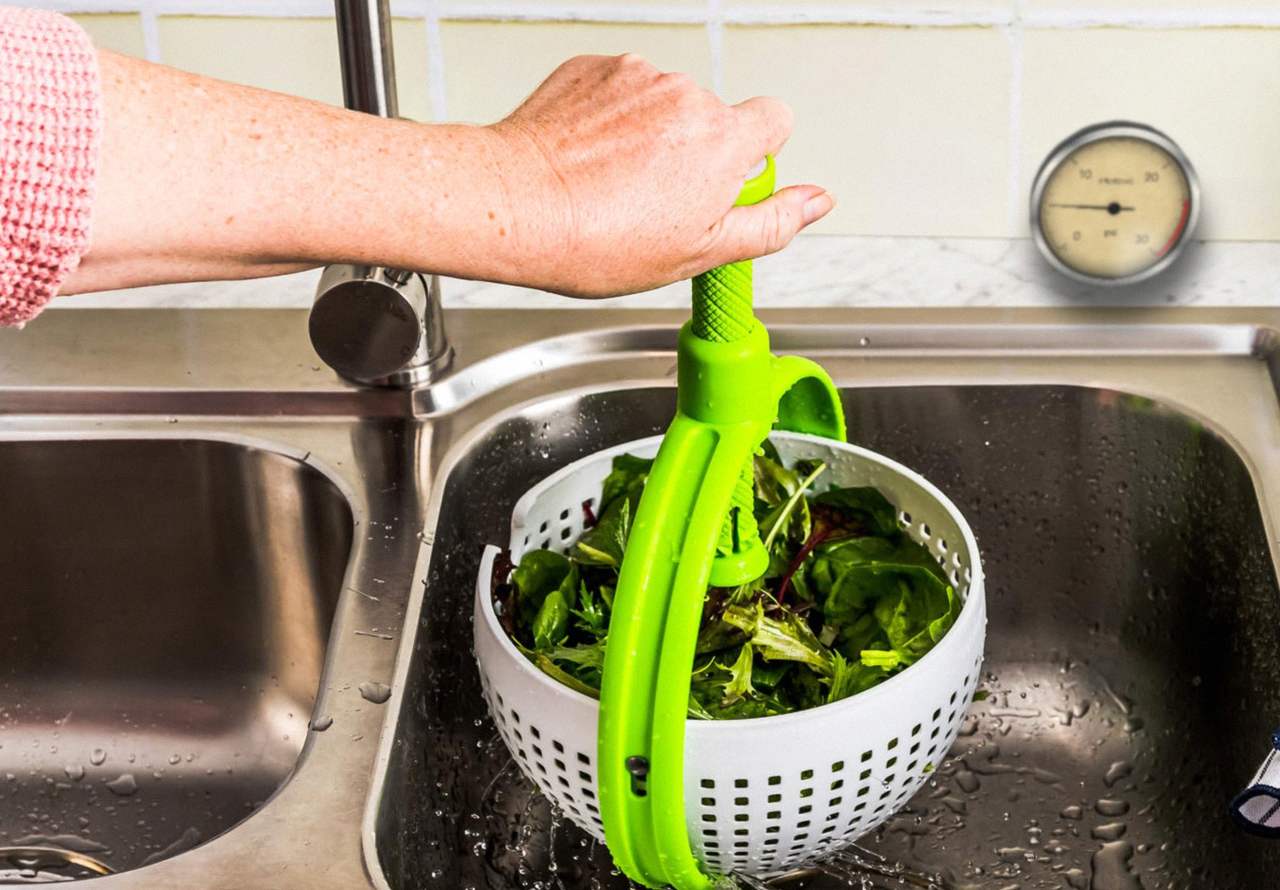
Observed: 5 psi
